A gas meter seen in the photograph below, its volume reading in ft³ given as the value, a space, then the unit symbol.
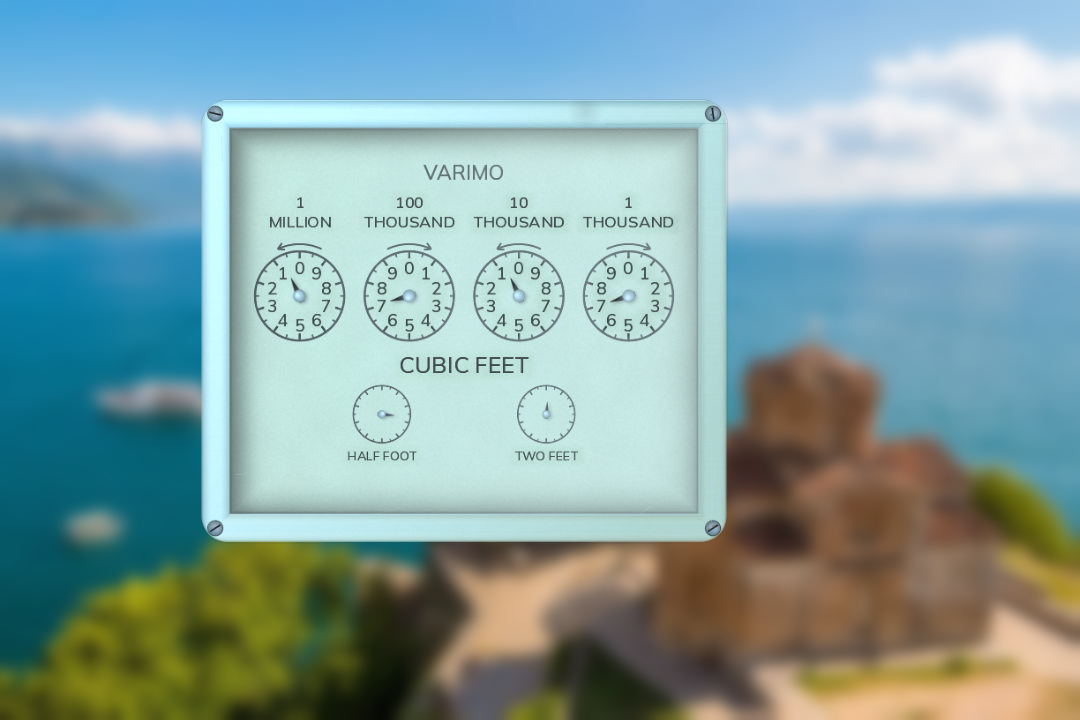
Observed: 70700 ft³
